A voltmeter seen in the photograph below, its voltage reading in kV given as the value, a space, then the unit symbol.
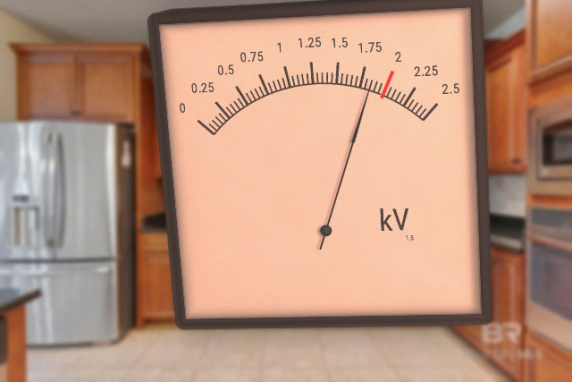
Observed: 1.85 kV
